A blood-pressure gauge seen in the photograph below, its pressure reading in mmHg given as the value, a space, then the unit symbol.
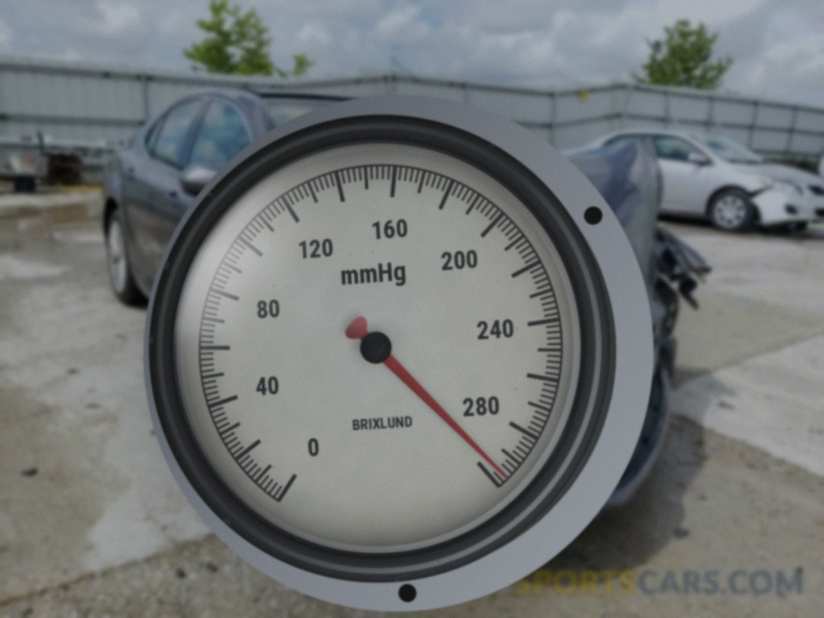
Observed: 296 mmHg
